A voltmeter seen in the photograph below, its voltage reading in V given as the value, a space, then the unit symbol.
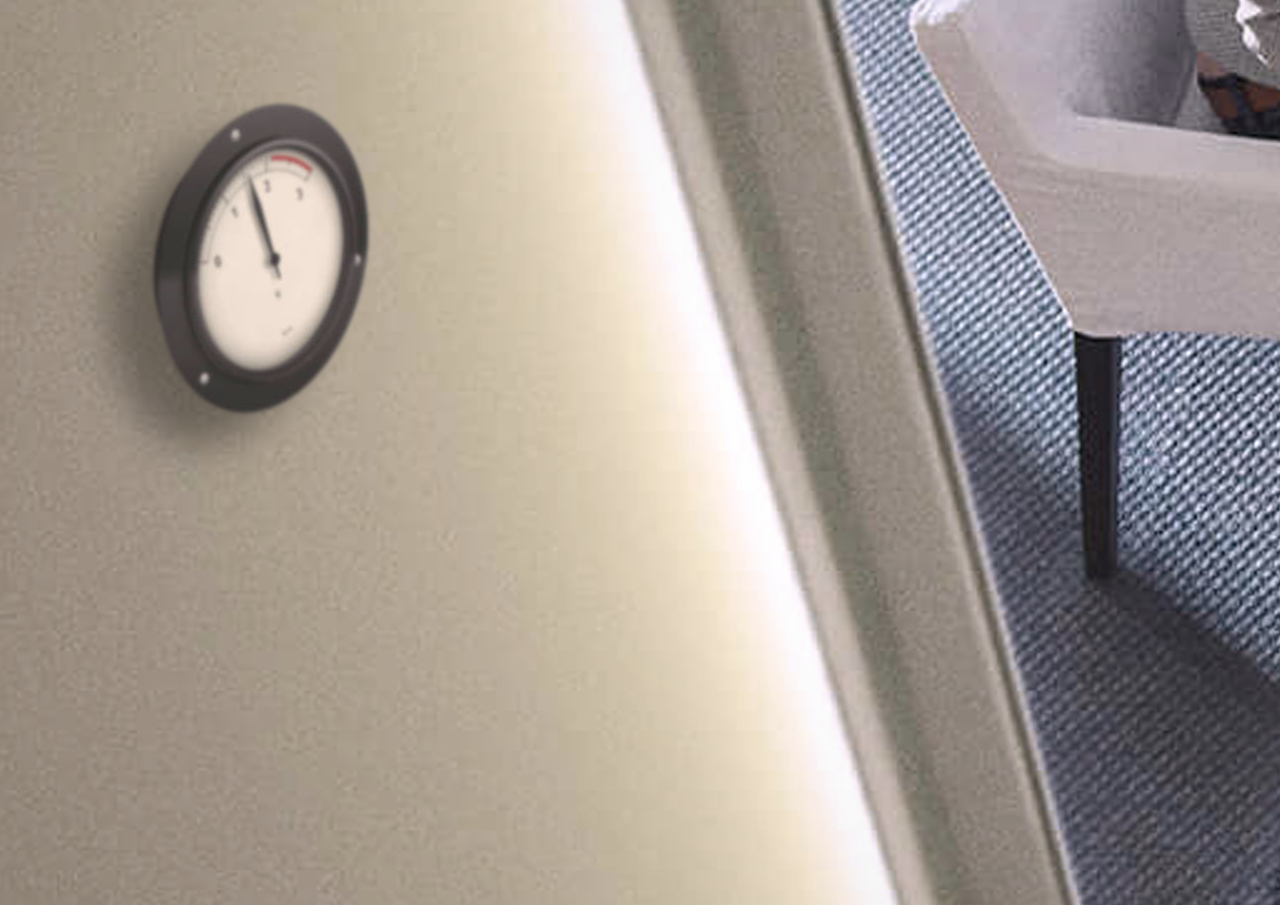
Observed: 1.5 V
